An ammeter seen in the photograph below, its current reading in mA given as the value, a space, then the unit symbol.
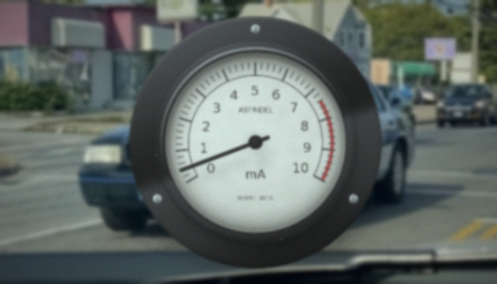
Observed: 0.4 mA
